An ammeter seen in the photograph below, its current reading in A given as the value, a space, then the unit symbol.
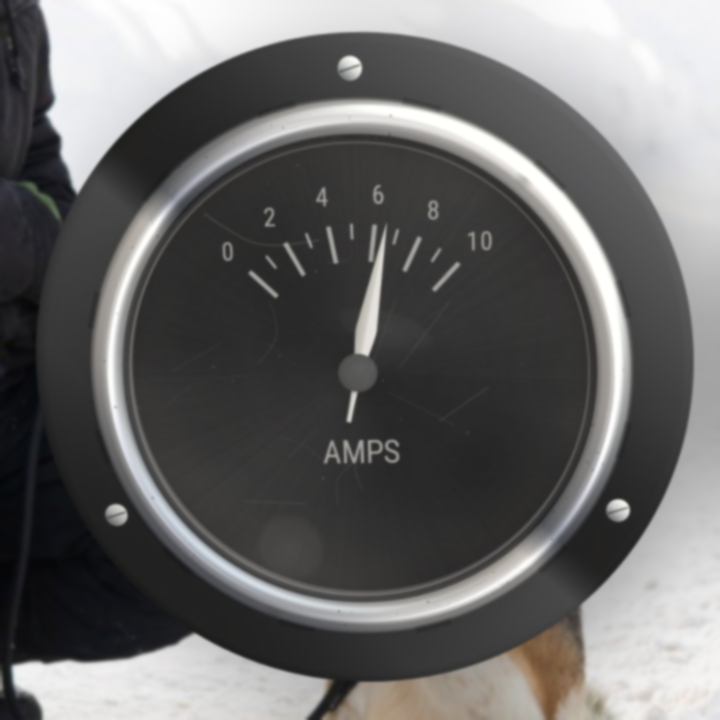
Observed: 6.5 A
